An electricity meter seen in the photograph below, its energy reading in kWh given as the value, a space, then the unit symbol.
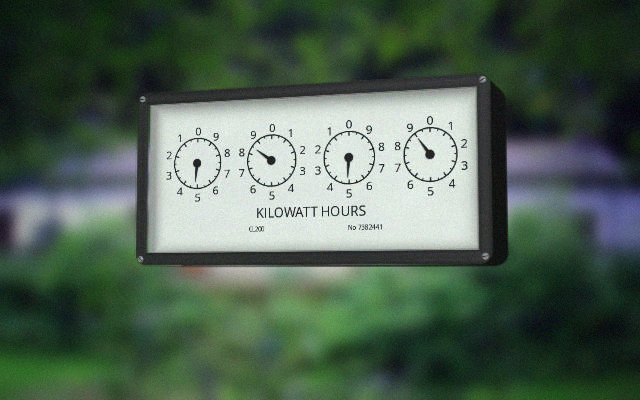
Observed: 4849 kWh
